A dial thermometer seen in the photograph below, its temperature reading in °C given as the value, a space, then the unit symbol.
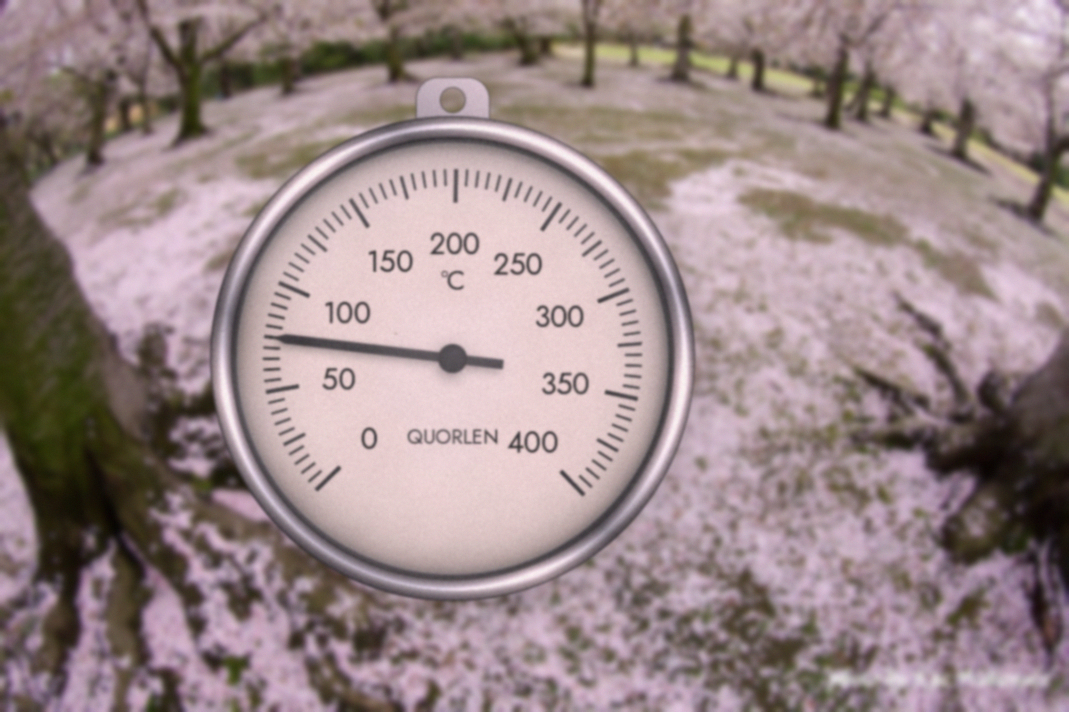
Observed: 75 °C
